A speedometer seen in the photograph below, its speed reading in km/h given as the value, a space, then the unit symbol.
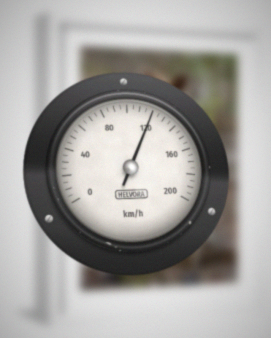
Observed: 120 km/h
